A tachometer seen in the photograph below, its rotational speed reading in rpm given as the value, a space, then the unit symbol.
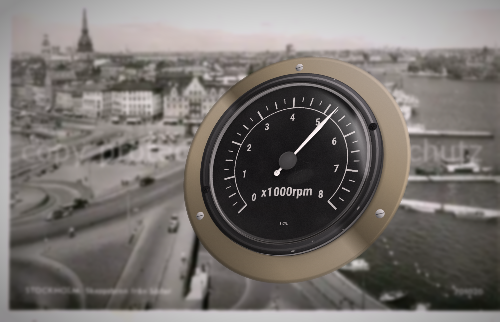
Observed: 5250 rpm
